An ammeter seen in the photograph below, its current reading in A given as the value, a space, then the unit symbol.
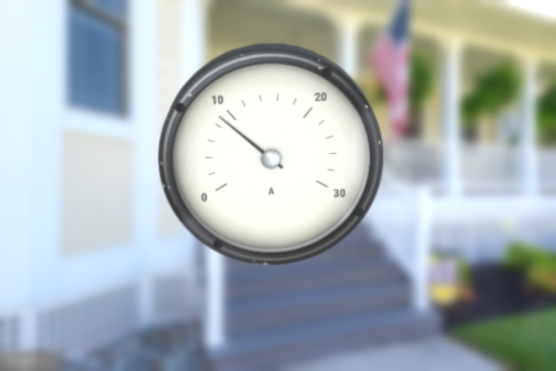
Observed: 9 A
